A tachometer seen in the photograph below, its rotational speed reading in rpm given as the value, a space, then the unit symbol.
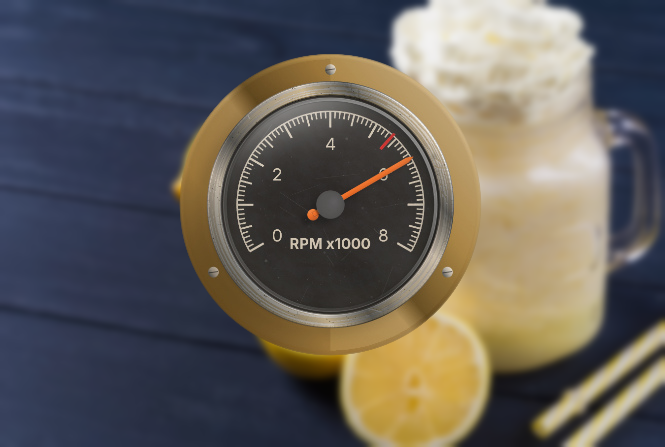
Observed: 6000 rpm
